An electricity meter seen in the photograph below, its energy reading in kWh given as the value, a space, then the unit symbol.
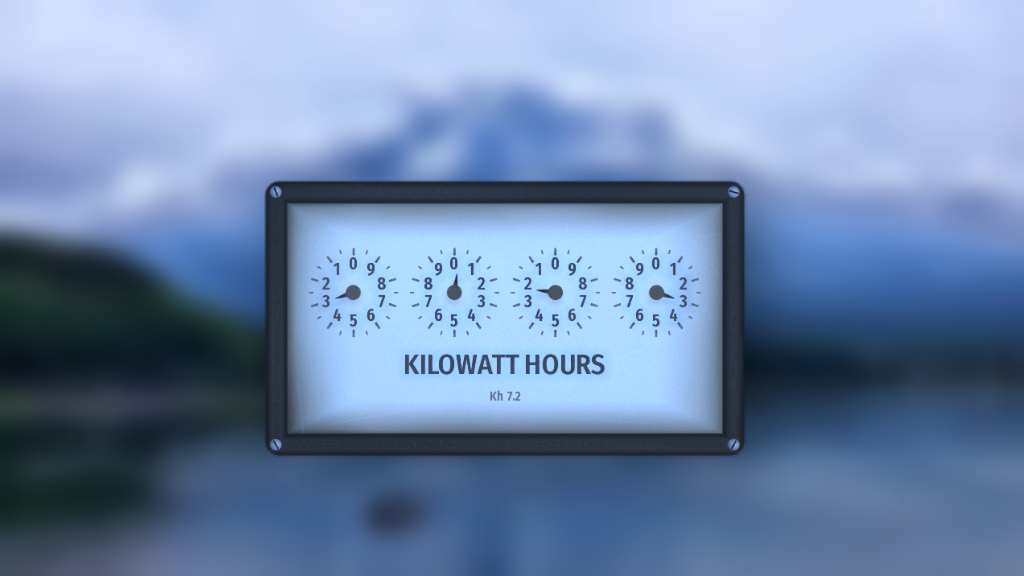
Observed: 3023 kWh
